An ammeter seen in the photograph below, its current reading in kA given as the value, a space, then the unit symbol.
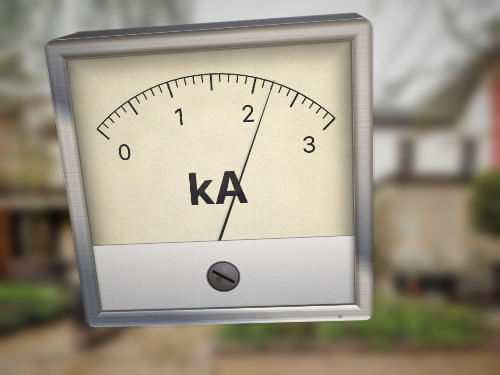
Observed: 2.2 kA
